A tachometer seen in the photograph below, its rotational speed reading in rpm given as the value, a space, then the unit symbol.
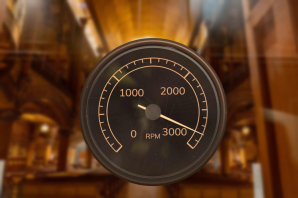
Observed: 2800 rpm
